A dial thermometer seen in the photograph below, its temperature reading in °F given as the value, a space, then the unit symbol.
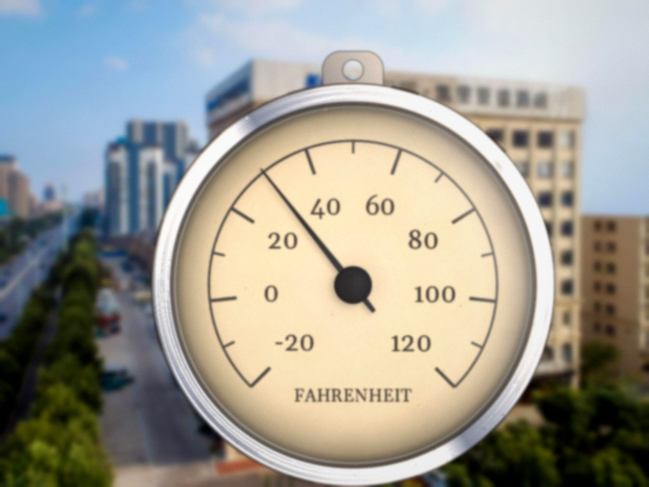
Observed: 30 °F
